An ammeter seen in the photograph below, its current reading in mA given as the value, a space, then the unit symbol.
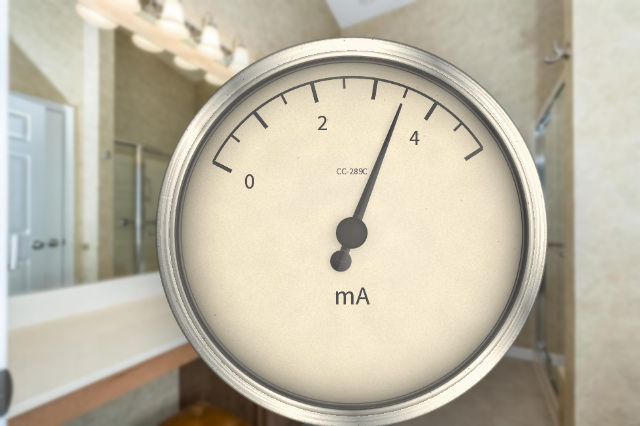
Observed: 3.5 mA
